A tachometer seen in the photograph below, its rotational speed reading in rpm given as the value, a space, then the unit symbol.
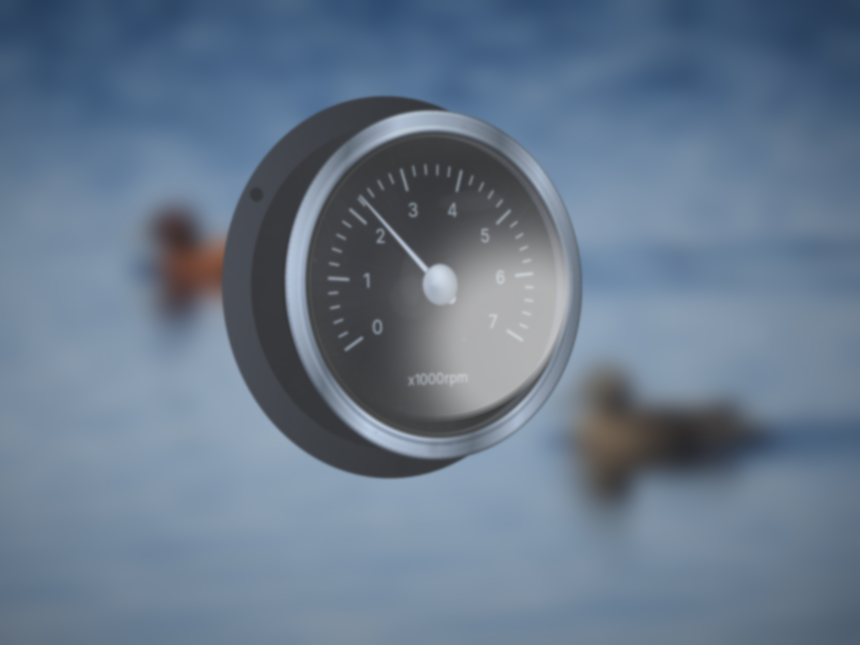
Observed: 2200 rpm
